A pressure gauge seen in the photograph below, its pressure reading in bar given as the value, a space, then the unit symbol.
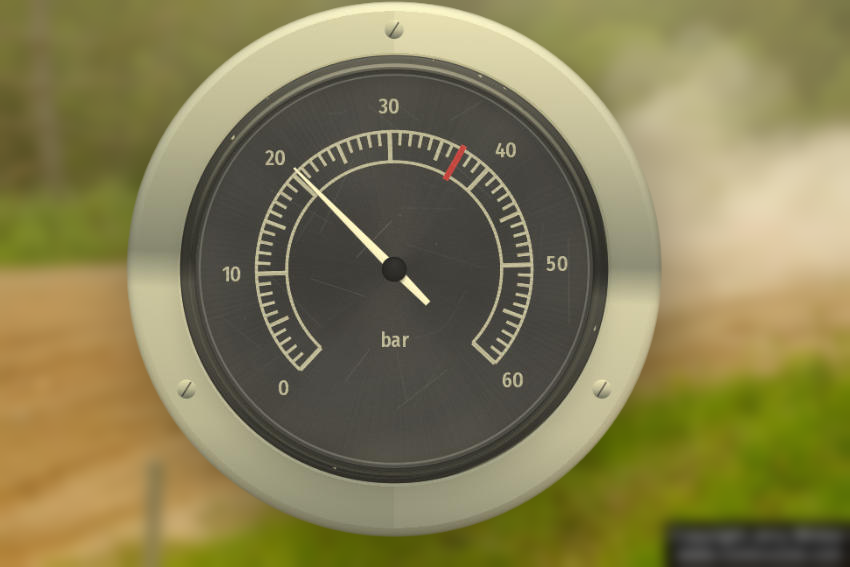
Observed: 20.5 bar
